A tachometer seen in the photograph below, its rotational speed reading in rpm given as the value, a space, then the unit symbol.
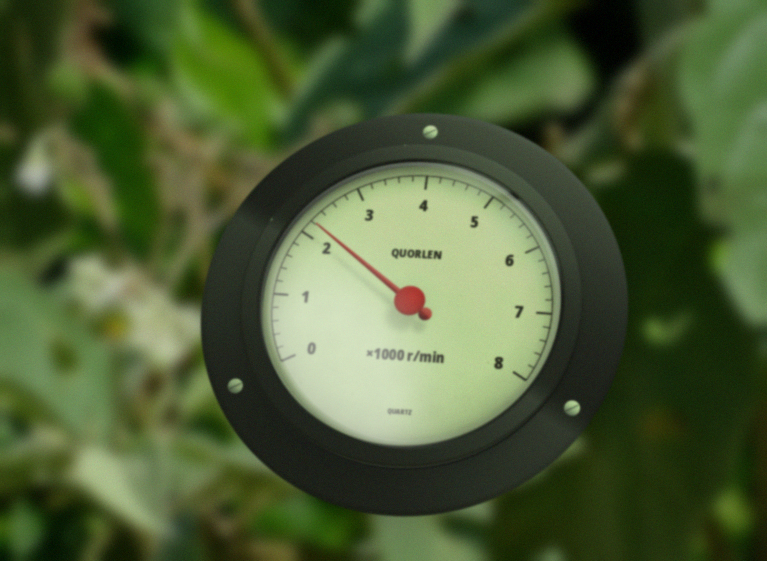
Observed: 2200 rpm
